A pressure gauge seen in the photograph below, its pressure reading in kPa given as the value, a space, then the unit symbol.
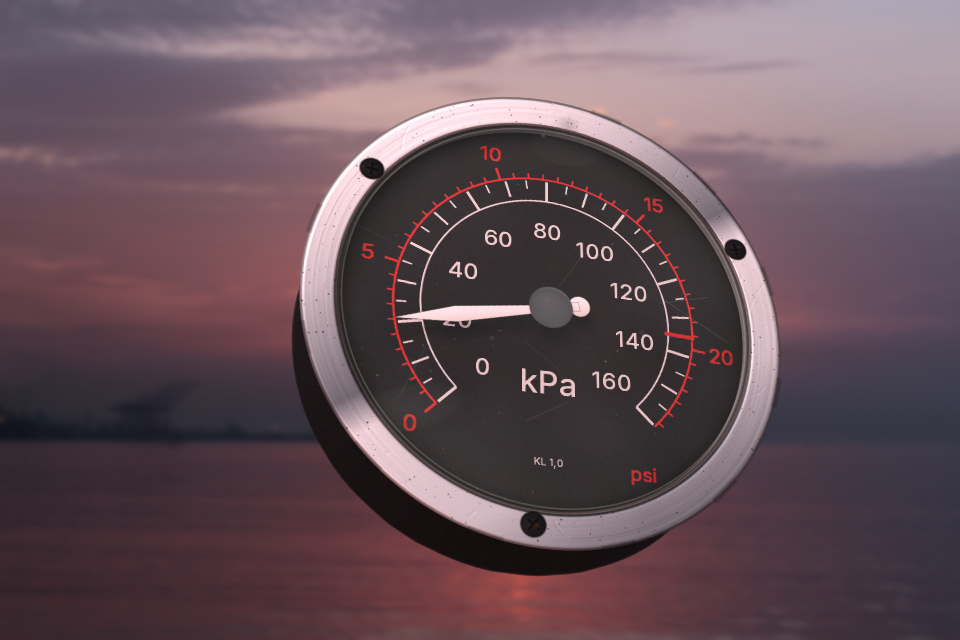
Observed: 20 kPa
